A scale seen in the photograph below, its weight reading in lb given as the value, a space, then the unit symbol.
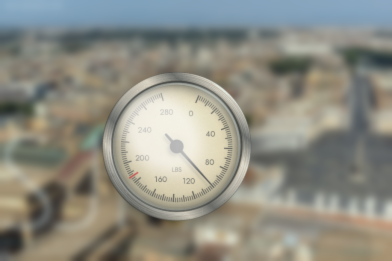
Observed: 100 lb
